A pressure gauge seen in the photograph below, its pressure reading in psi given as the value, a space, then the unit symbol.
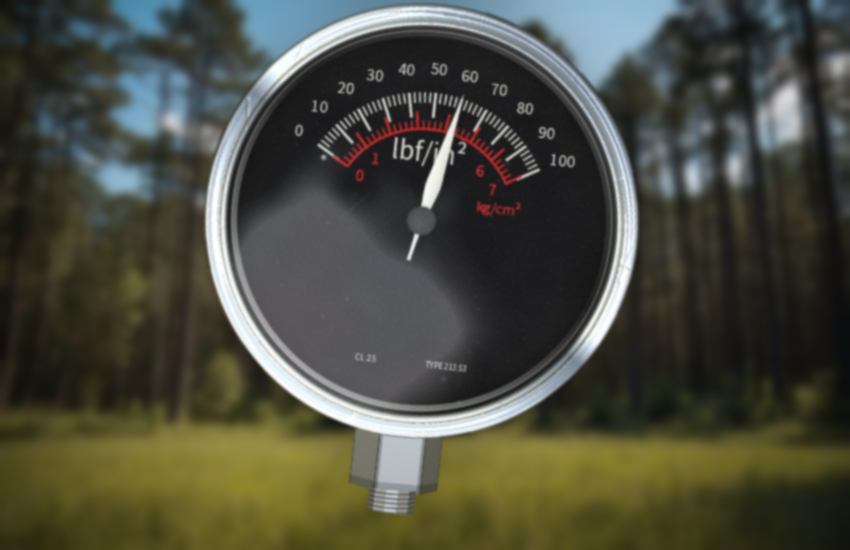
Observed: 60 psi
